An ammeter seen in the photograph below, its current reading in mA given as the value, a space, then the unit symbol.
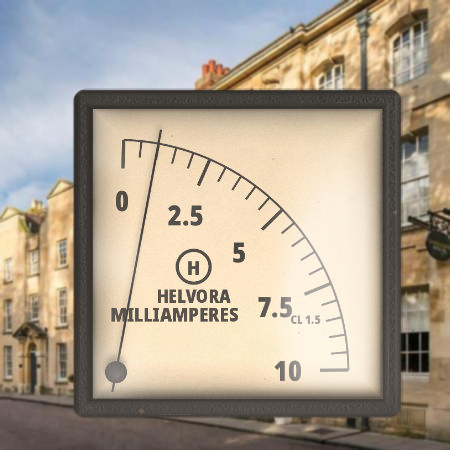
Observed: 1 mA
